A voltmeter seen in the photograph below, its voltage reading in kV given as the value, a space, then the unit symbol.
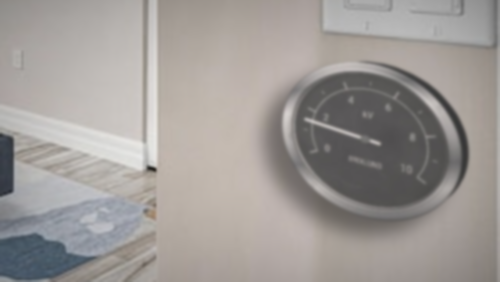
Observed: 1.5 kV
